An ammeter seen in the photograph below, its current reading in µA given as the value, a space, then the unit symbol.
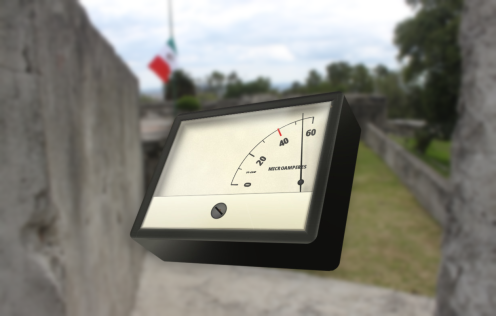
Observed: 55 µA
